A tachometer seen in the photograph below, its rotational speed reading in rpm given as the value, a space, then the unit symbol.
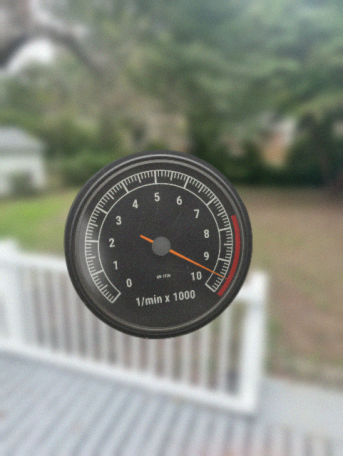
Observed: 9500 rpm
